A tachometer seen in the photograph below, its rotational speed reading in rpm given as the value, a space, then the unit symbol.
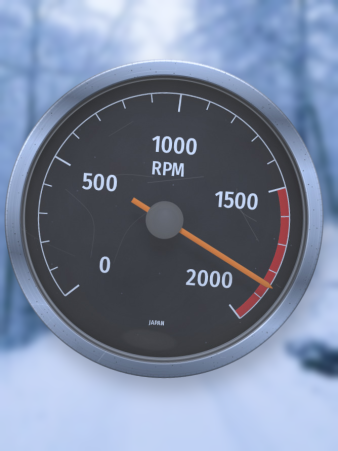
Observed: 1850 rpm
